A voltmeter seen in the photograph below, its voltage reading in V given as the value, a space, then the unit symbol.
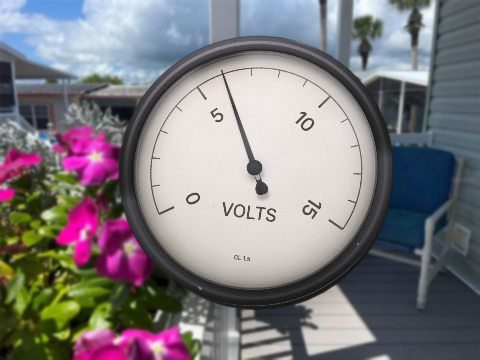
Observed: 6 V
